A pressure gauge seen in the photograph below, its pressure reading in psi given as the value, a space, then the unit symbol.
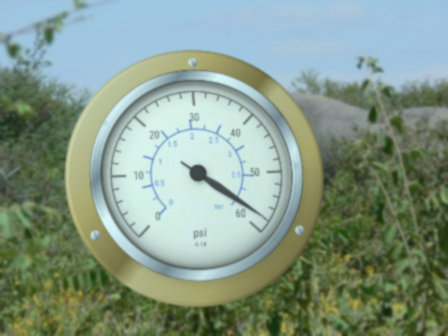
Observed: 58 psi
